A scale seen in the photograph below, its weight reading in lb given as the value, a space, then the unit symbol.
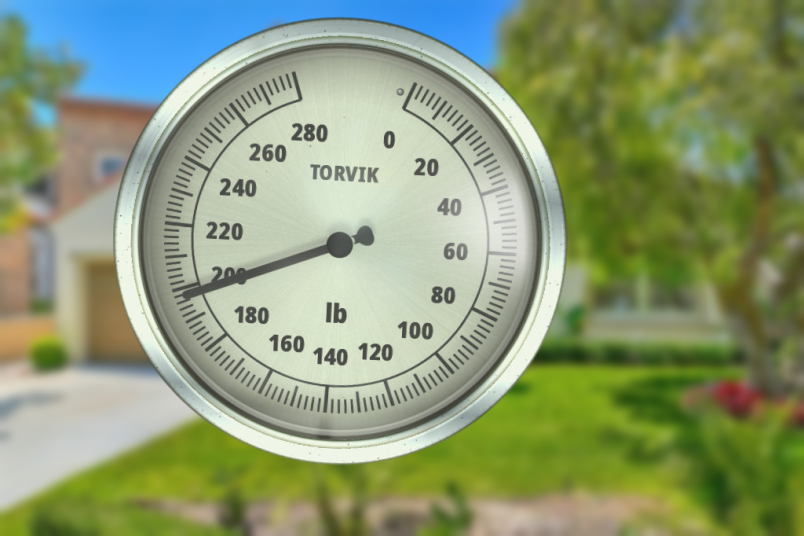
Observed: 198 lb
